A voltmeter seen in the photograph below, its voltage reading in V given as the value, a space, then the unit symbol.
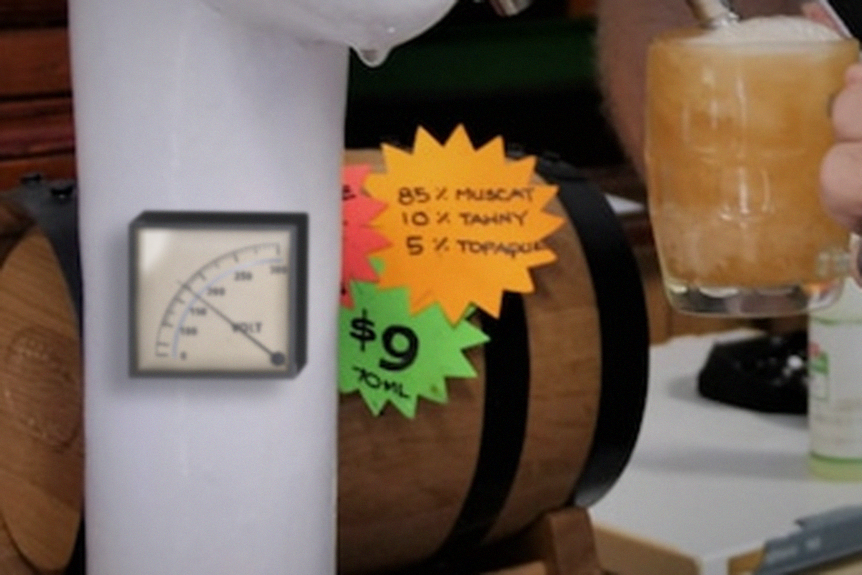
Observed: 175 V
